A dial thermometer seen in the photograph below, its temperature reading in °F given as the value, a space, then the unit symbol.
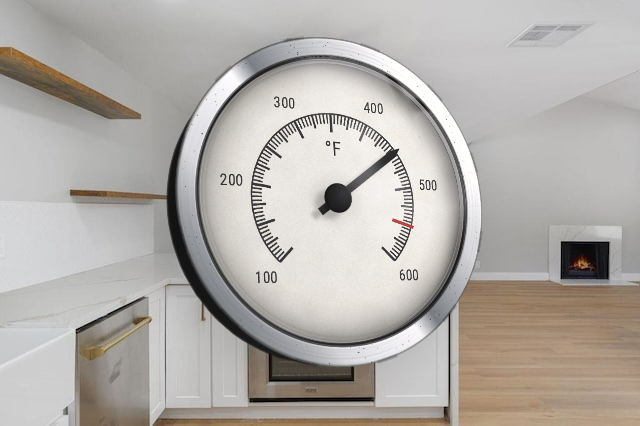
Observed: 450 °F
